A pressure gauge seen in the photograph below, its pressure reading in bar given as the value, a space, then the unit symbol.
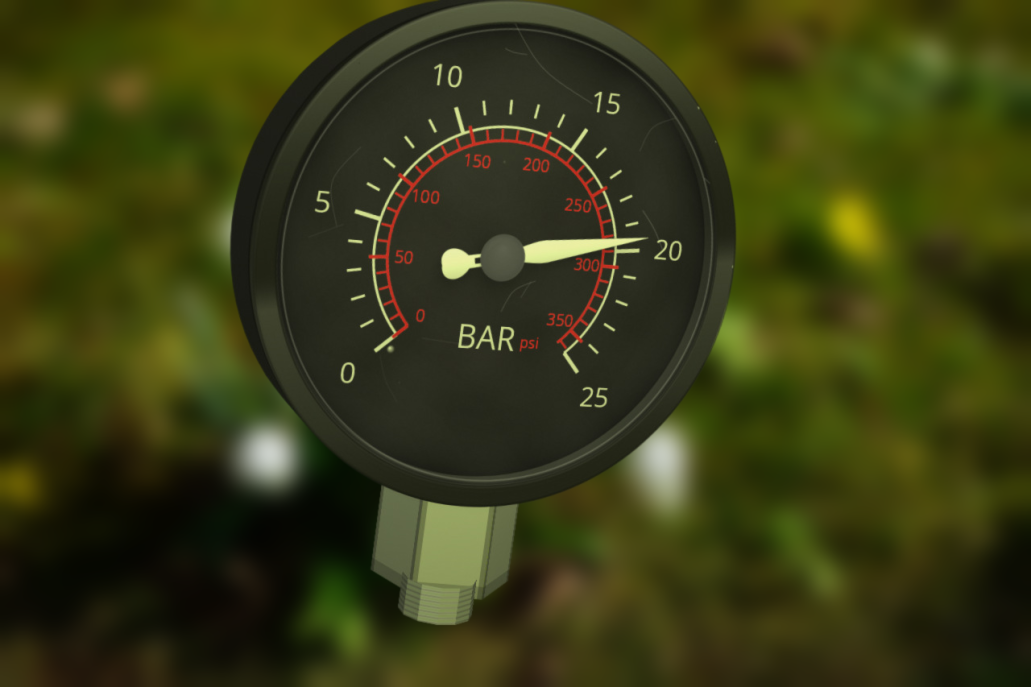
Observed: 19.5 bar
